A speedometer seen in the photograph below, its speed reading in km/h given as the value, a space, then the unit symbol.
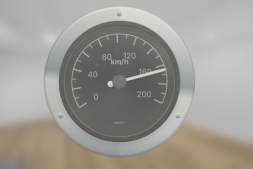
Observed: 165 km/h
